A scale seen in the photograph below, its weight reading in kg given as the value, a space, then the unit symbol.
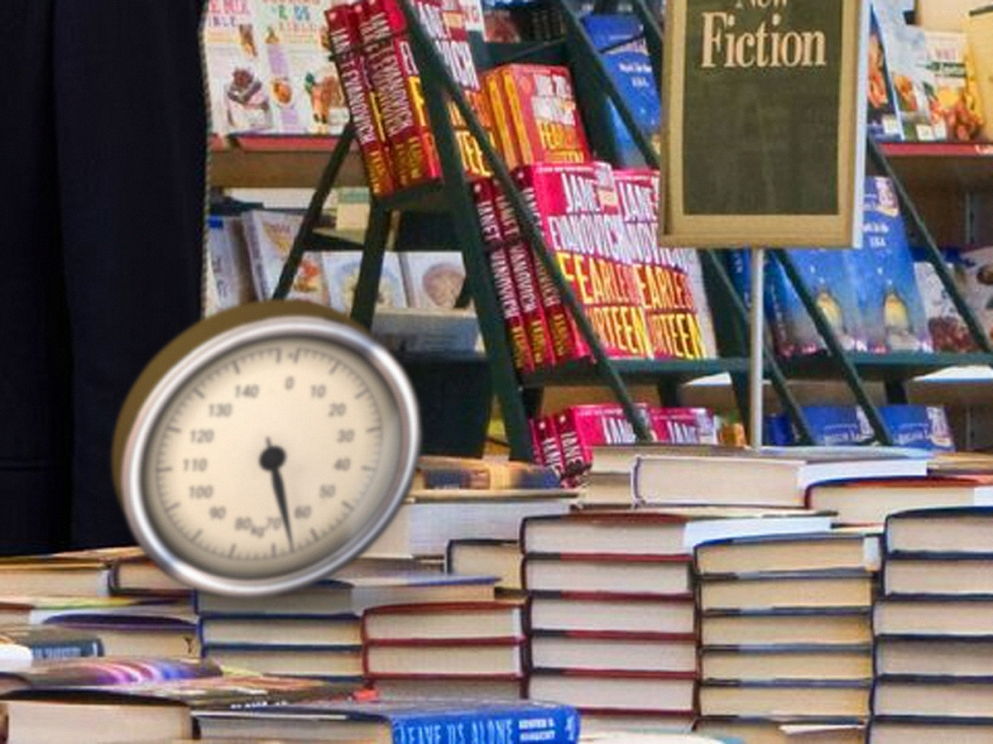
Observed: 66 kg
